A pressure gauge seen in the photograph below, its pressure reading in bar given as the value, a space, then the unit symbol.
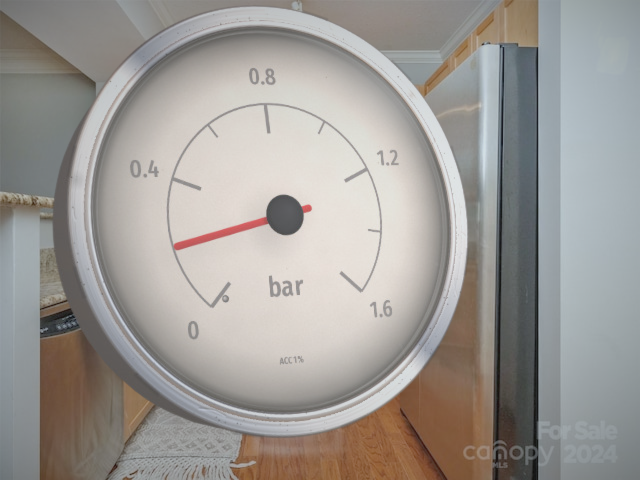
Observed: 0.2 bar
